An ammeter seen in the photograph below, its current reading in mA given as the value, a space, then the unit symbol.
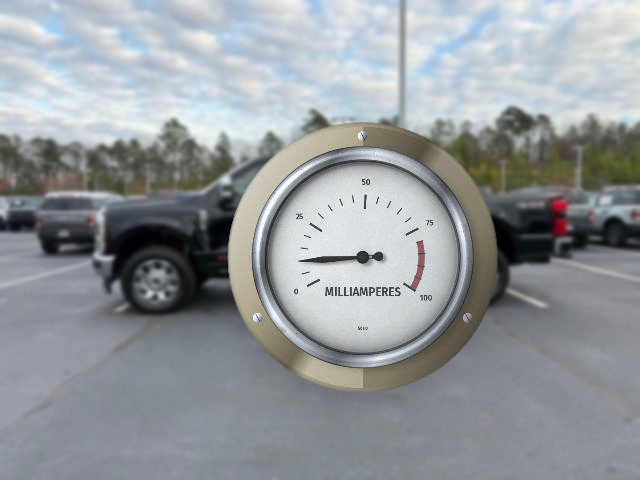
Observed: 10 mA
